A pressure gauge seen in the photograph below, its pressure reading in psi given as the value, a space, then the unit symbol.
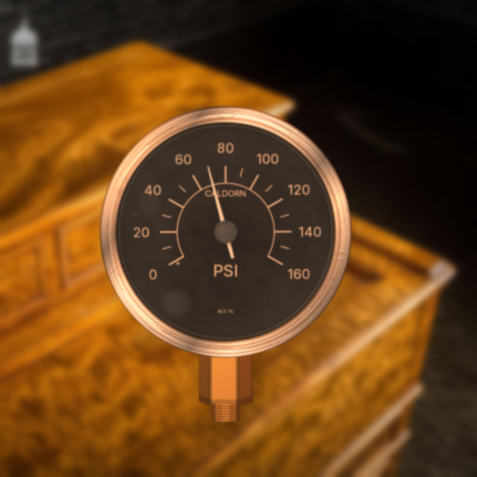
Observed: 70 psi
